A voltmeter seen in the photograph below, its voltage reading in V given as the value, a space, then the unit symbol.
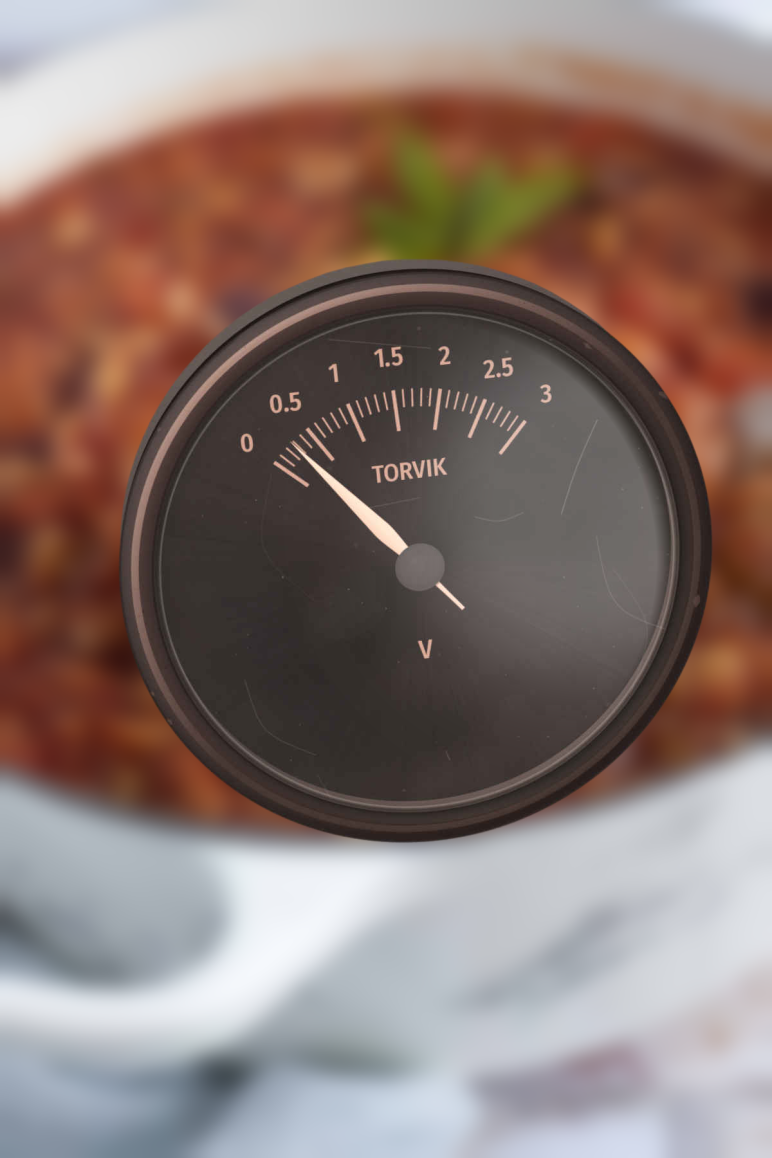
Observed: 0.3 V
